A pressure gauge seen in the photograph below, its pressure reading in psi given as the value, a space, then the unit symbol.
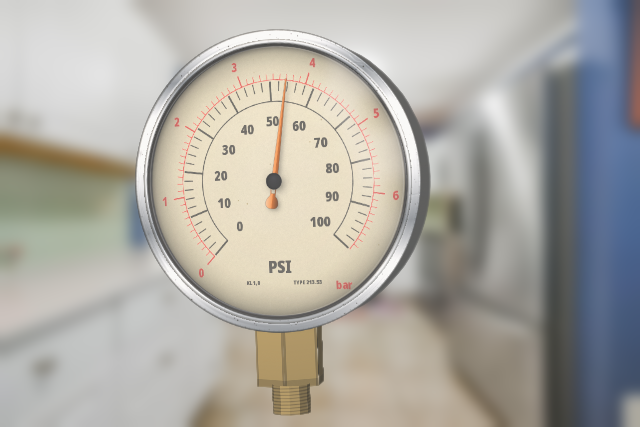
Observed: 54 psi
